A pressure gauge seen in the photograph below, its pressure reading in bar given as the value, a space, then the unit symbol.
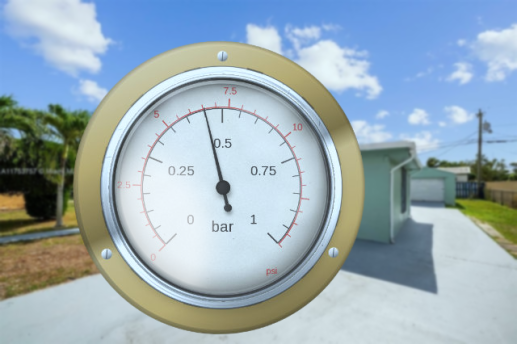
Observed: 0.45 bar
